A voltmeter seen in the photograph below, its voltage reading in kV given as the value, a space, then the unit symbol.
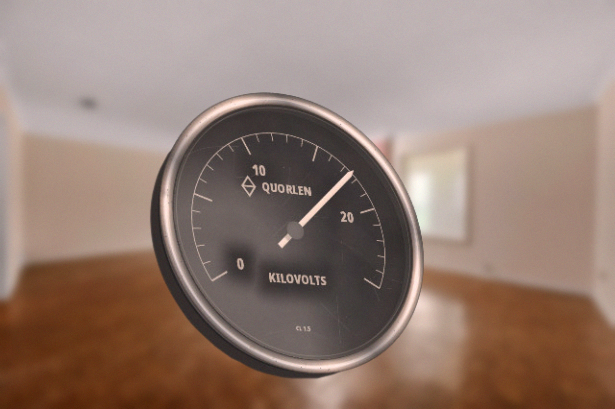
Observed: 17.5 kV
